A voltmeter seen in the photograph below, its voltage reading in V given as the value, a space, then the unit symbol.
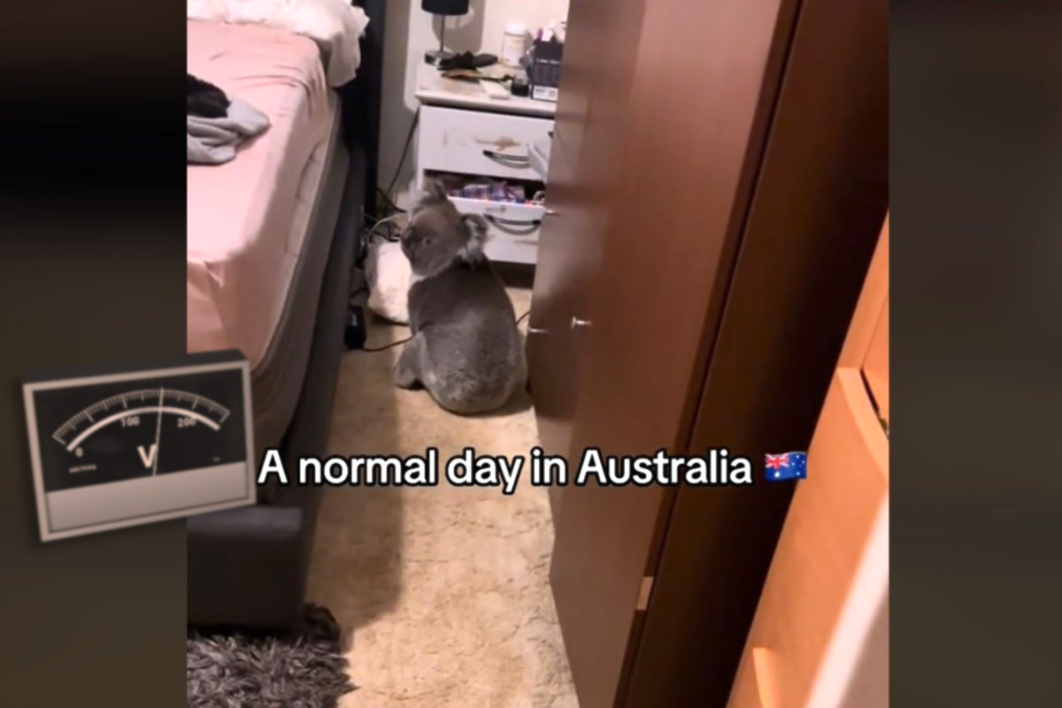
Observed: 150 V
